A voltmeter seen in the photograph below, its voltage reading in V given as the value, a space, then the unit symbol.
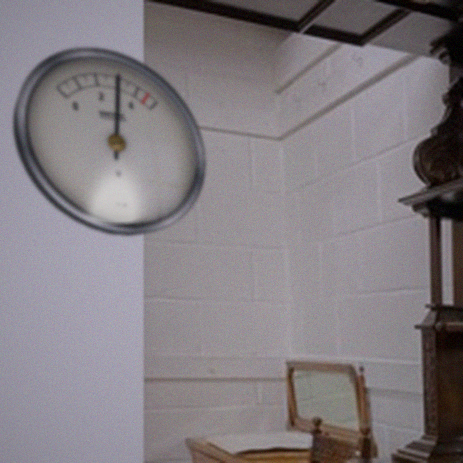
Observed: 3 V
